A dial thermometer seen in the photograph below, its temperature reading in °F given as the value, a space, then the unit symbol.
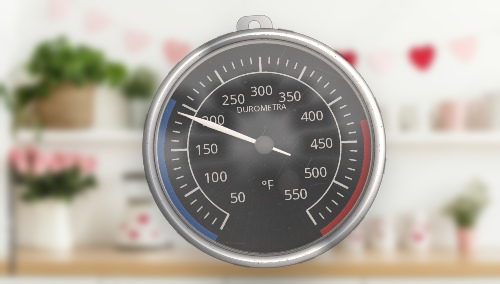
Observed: 190 °F
